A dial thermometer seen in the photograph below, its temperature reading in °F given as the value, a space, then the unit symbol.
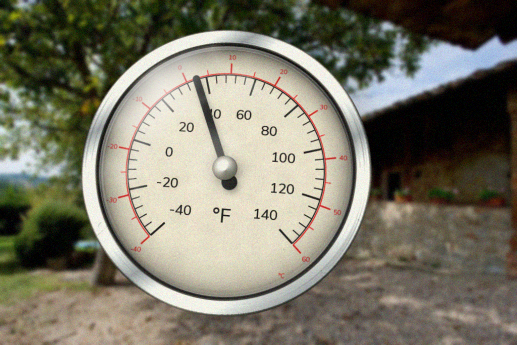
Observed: 36 °F
